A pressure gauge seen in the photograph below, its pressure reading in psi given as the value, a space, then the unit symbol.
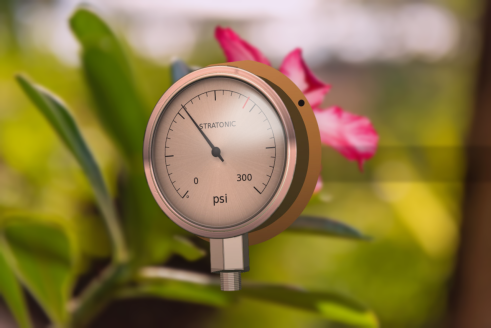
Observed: 110 psi
